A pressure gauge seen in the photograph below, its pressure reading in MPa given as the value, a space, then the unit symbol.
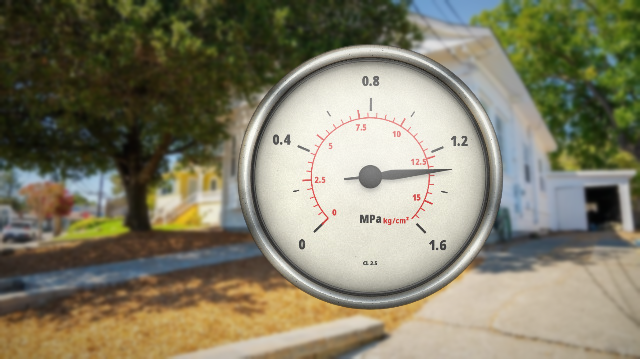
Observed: 1.3 MPa
